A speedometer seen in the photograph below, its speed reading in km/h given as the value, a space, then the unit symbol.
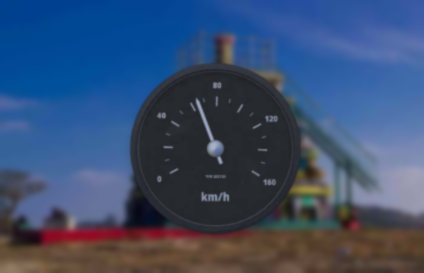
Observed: 65 km/h
